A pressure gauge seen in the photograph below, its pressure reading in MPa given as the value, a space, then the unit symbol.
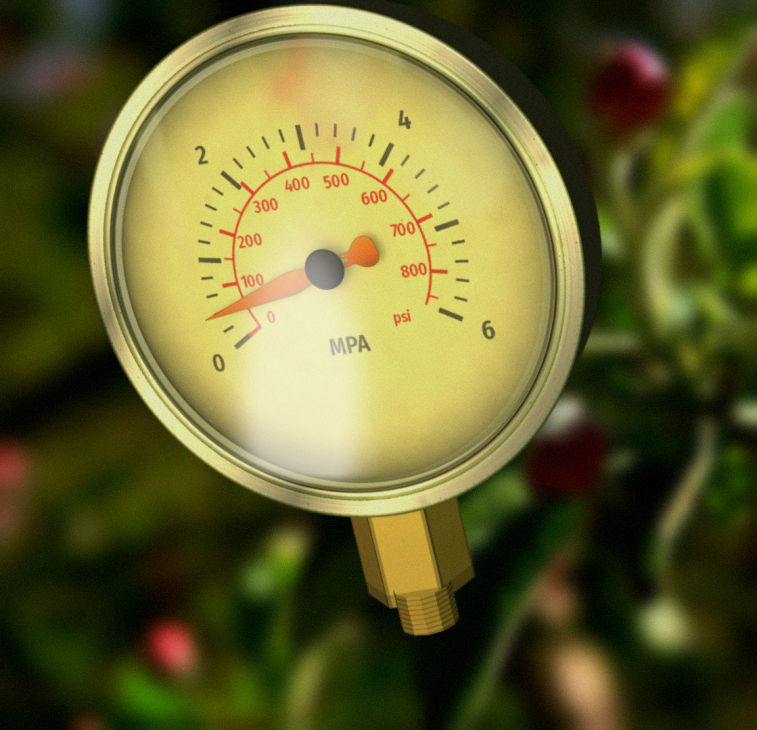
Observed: 0.4 MPa
